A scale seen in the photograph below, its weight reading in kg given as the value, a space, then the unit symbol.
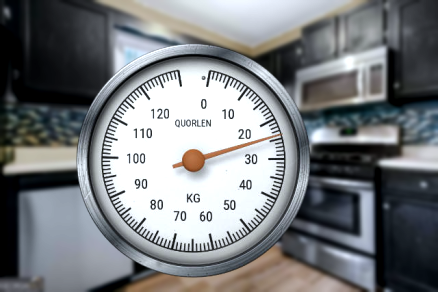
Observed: 24 kg
